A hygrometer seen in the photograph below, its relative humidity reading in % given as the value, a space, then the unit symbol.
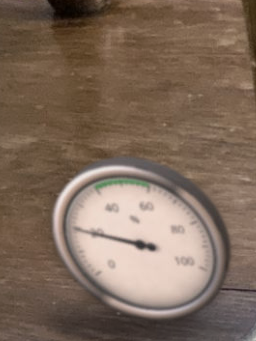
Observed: 20 %
